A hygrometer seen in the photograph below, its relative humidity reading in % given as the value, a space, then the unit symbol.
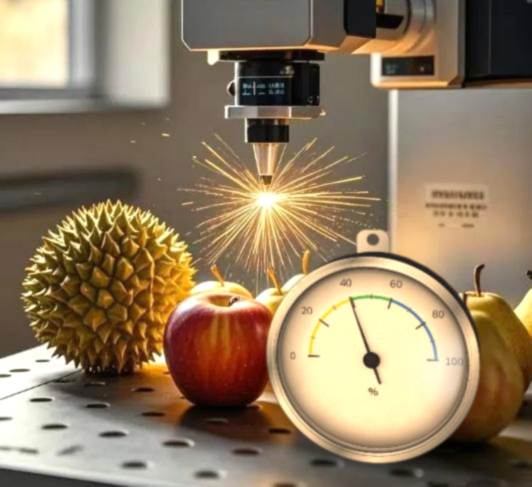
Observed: 40 %
